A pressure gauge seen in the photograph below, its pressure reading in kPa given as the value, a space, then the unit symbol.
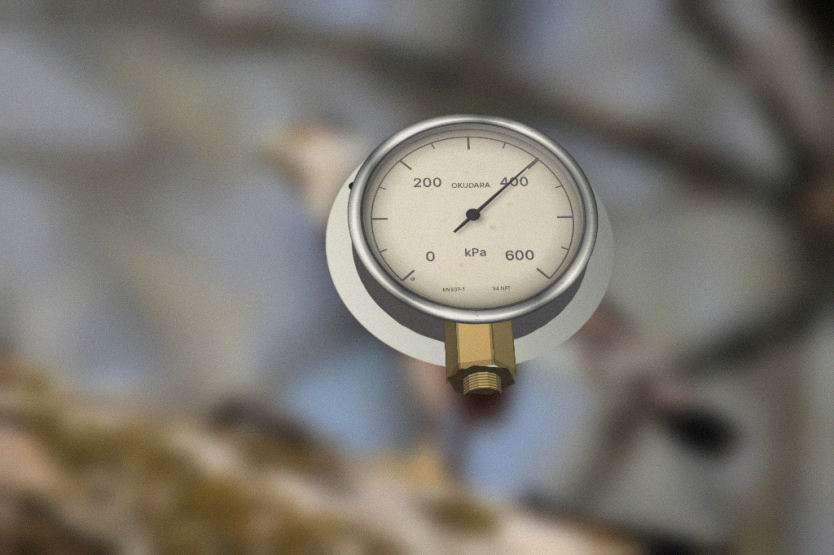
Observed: 400 kPa
